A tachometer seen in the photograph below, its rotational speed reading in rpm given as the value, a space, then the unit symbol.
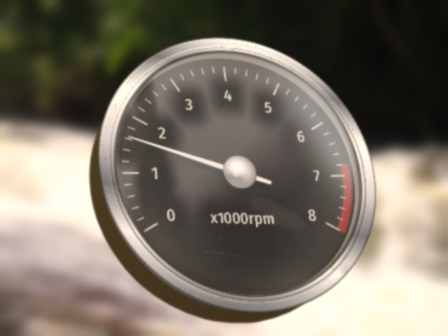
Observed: 1600 rpm
